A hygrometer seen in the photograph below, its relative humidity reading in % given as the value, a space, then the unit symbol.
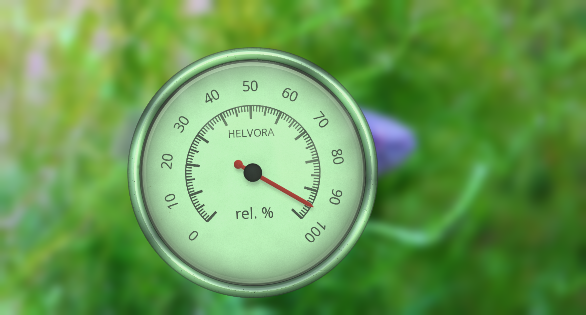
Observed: 95 %
